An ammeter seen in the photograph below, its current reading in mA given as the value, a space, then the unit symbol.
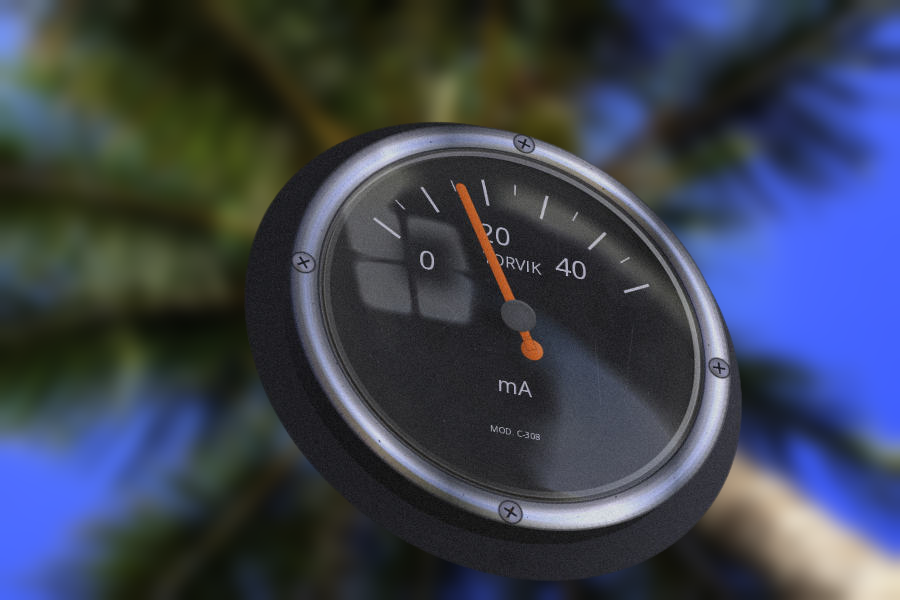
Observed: 15 mA
